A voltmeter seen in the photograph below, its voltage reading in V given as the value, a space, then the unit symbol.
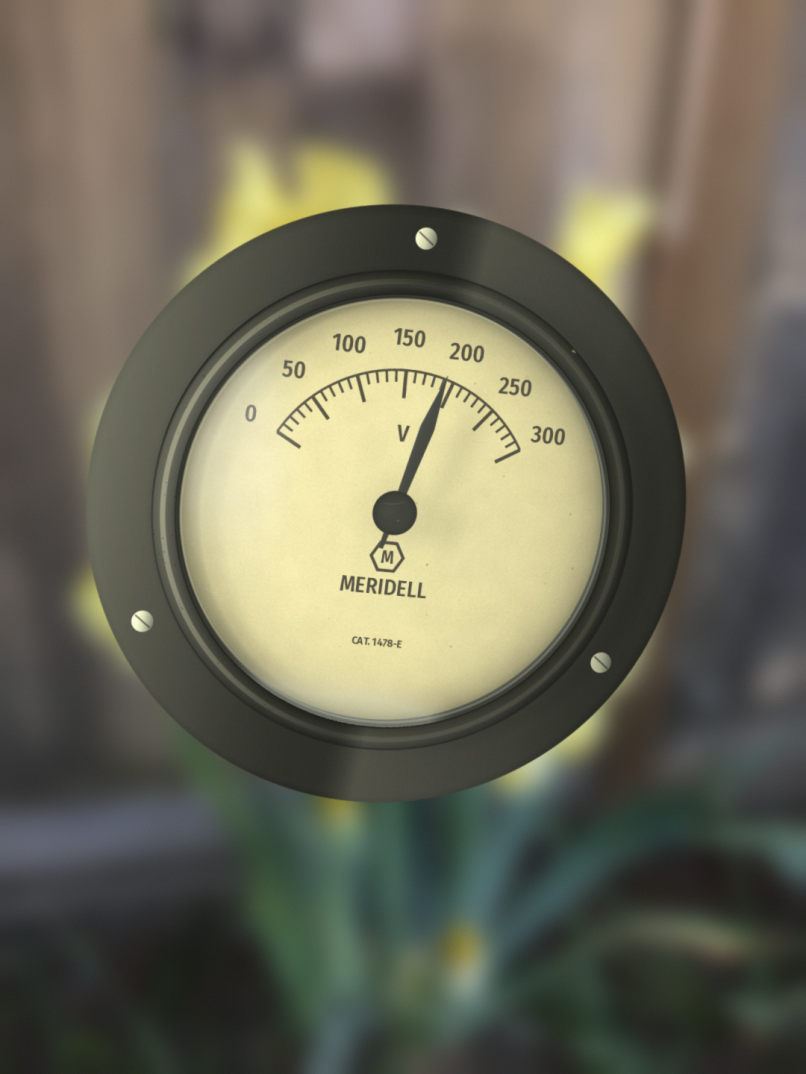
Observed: 190 V
